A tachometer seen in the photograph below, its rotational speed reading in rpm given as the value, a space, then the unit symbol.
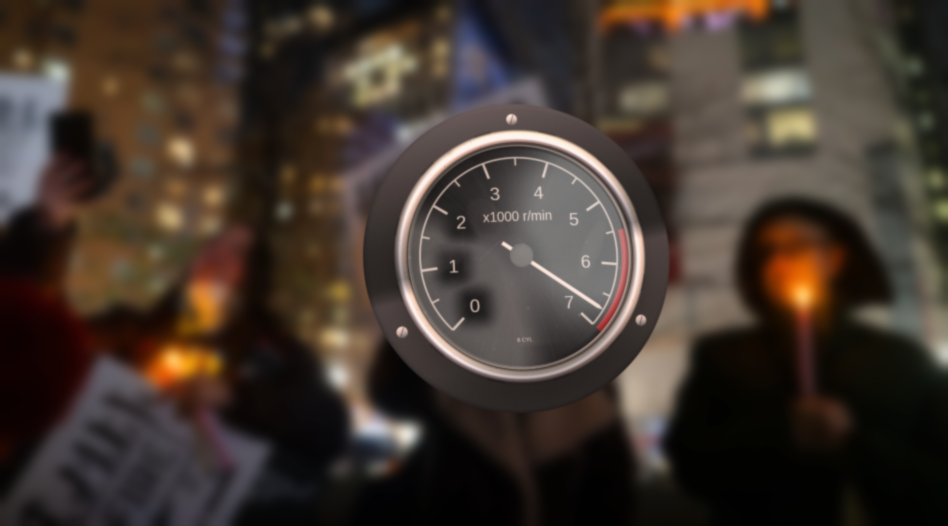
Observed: 6750 rpm
